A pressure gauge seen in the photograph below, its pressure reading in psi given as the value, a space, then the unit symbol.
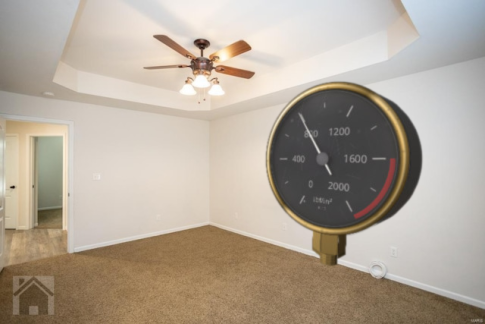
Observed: 800 psi
